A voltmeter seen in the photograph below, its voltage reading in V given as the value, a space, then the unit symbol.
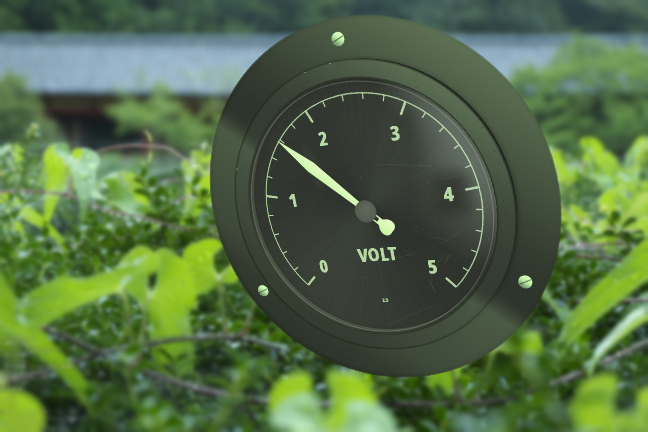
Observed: 1.6 V
